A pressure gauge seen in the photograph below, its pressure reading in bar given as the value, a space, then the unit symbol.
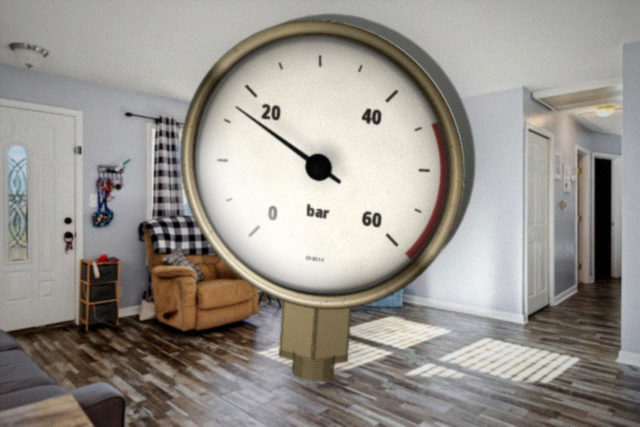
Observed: 17.5 bar
